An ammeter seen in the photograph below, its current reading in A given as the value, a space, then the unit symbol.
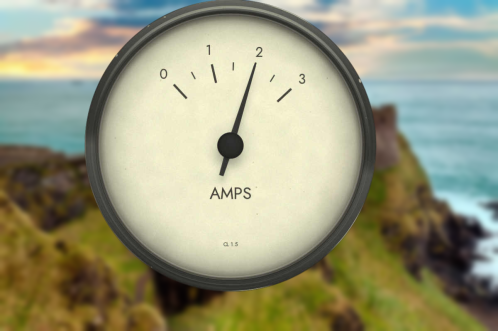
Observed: 2 A
